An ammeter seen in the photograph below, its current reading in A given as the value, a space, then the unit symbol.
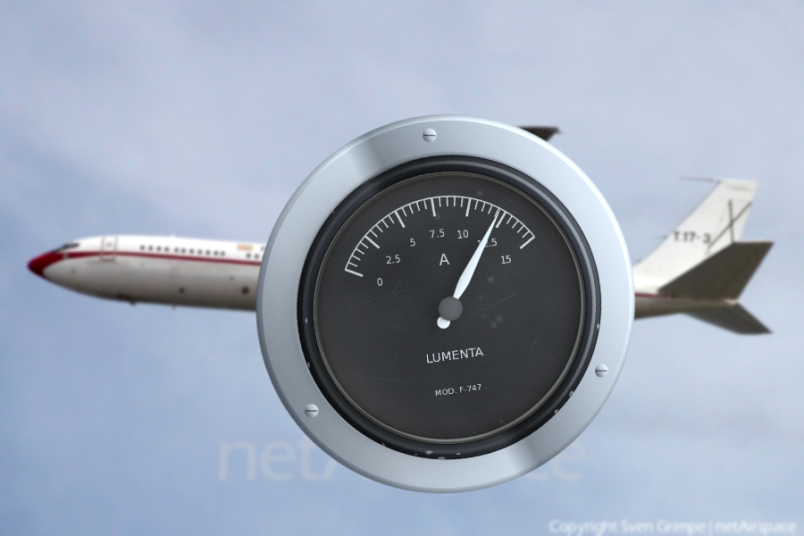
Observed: 12 A
